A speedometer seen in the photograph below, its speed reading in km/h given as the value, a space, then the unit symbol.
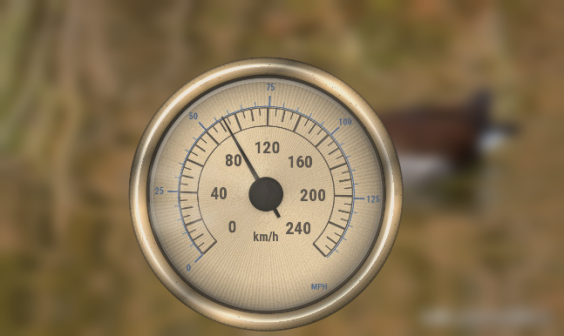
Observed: 92.5 km/h
